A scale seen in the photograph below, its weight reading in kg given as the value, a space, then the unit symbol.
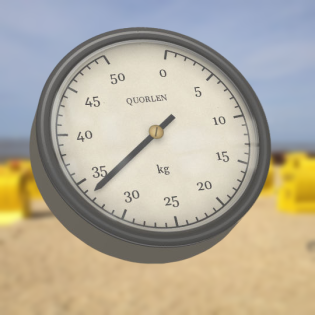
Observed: 33.5 kg
